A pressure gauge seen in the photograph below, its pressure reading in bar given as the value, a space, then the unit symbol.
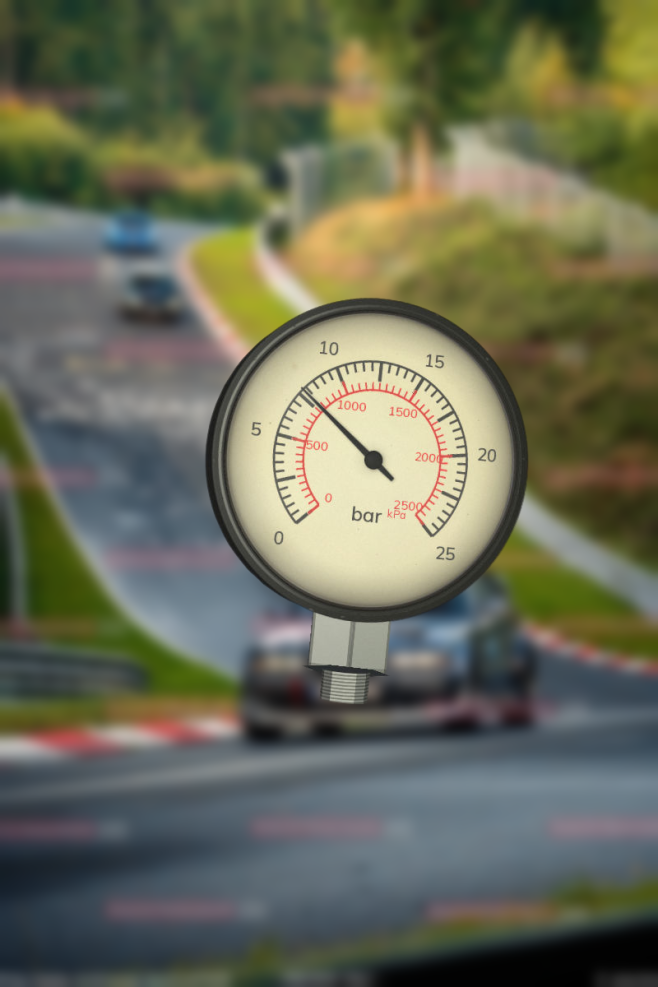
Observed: 7.75 bar
